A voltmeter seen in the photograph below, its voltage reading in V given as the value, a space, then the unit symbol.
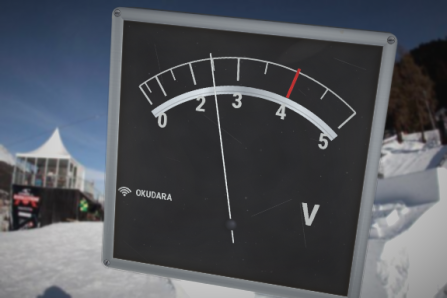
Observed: 2.5 V
